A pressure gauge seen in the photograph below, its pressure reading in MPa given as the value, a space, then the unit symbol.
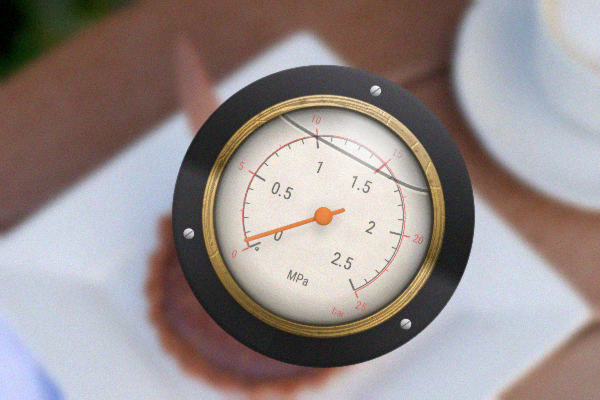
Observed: 0.05 MPa
